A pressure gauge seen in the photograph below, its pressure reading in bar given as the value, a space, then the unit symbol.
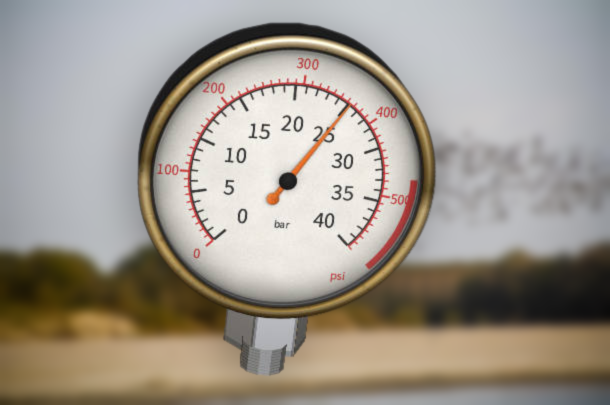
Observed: 25 bar
